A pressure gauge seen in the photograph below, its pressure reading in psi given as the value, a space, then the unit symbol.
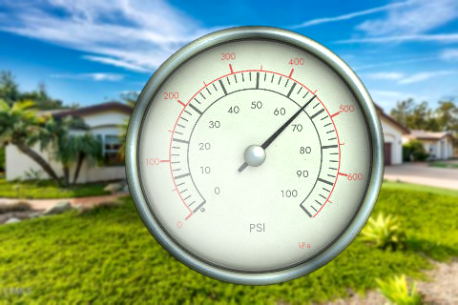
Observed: 66 psi
